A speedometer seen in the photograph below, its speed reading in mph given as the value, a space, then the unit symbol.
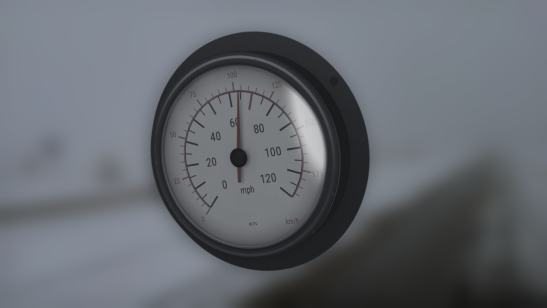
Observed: 65 mph
